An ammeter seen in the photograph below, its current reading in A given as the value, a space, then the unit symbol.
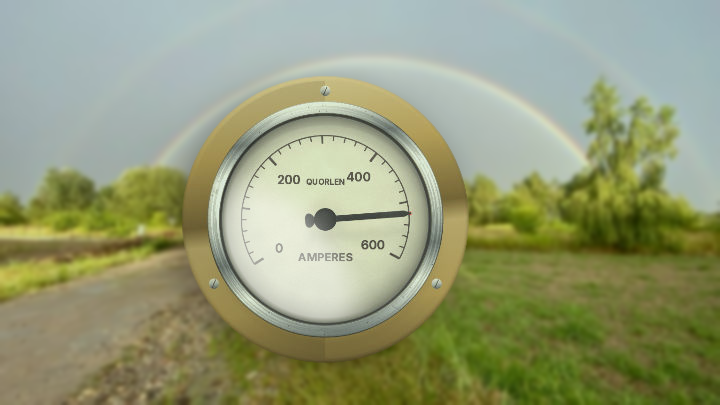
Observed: 520 A
